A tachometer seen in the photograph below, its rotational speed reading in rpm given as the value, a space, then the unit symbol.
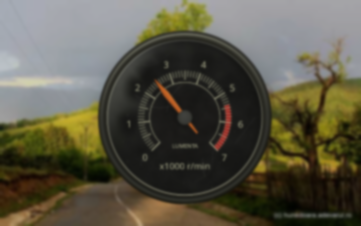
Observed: 2500 rpm
